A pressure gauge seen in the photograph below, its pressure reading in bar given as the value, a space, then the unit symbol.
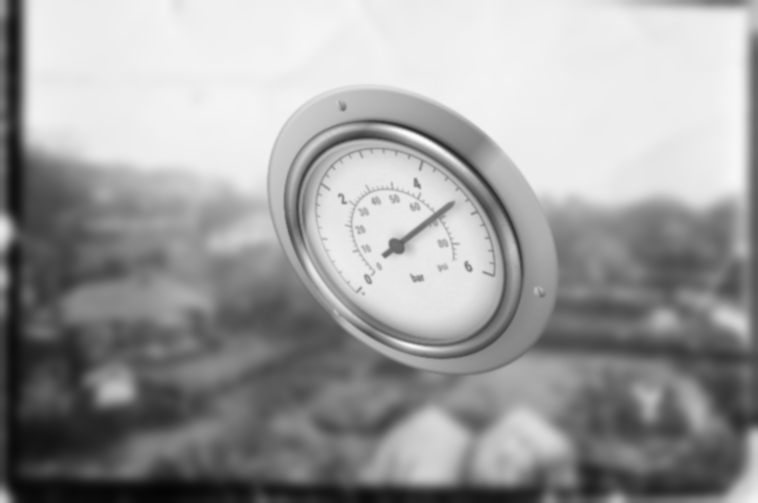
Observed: 4.7 bar
